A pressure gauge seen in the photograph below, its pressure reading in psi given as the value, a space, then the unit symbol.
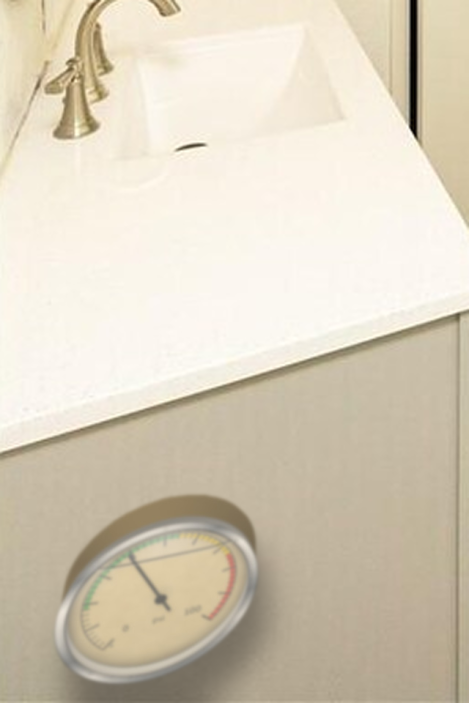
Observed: 40 psi
